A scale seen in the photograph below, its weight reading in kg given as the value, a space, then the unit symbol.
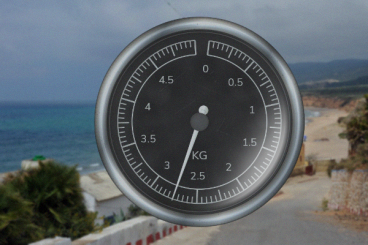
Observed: 2.75 kg
